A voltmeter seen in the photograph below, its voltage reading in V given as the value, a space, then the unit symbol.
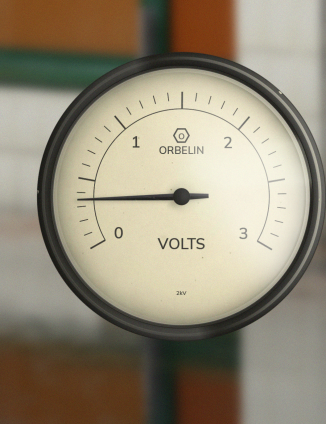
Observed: 0.35 V
